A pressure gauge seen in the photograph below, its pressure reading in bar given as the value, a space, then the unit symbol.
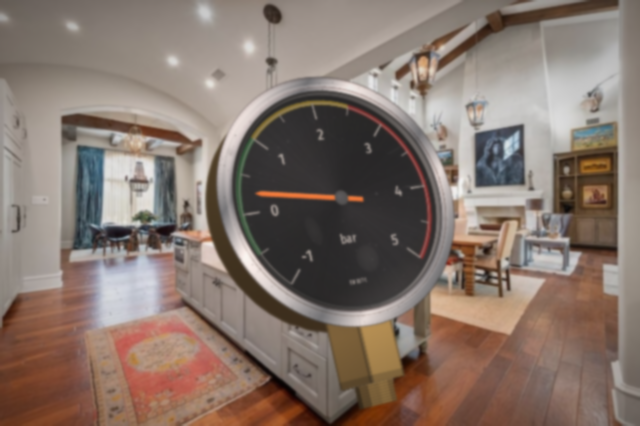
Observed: 0.25 bar
